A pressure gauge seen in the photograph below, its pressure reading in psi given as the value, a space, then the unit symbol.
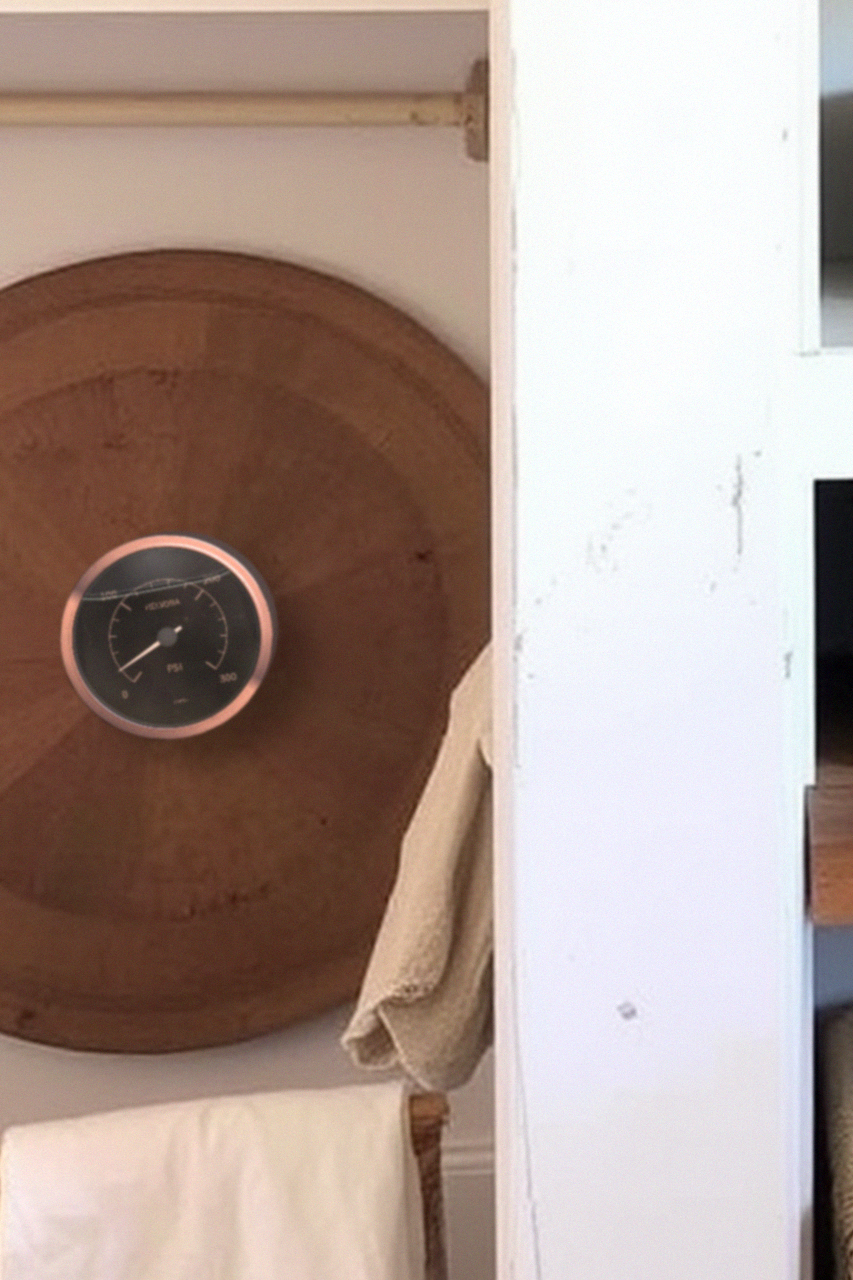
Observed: 20 psi
